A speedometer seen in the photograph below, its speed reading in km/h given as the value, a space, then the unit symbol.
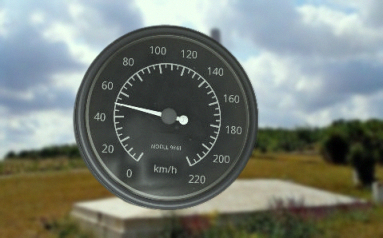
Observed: 50 km/h
